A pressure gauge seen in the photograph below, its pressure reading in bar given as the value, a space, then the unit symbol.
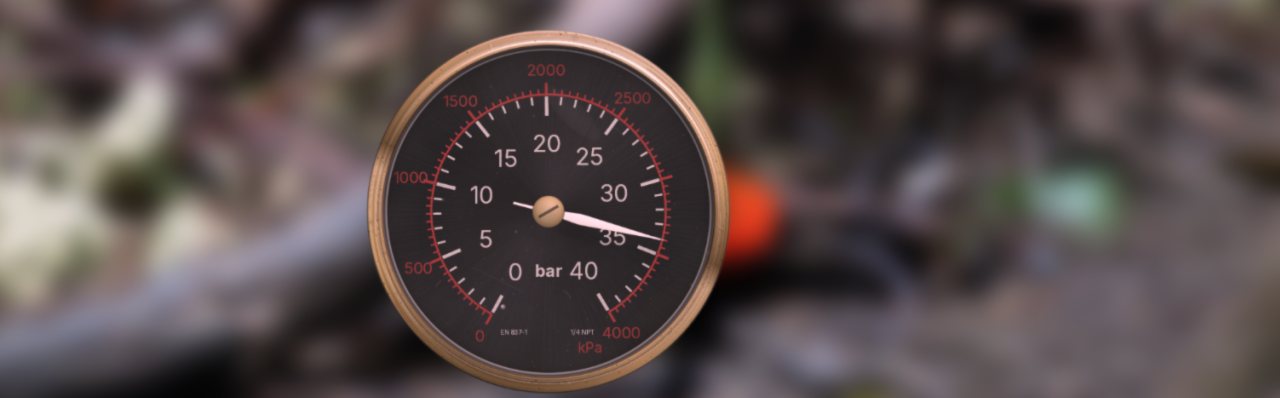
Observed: 34 bar
